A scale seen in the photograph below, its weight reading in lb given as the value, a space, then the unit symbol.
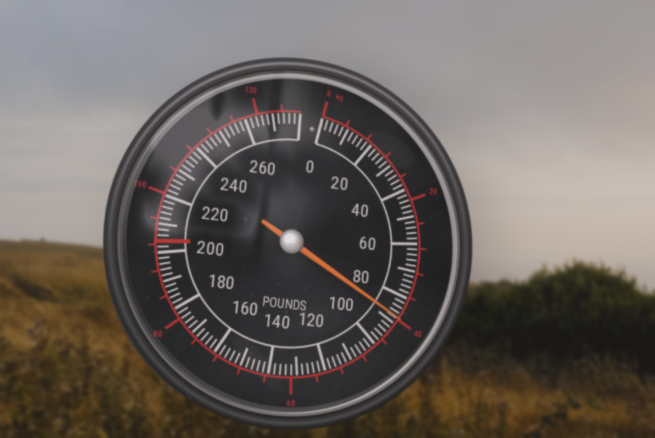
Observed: 88 lb
